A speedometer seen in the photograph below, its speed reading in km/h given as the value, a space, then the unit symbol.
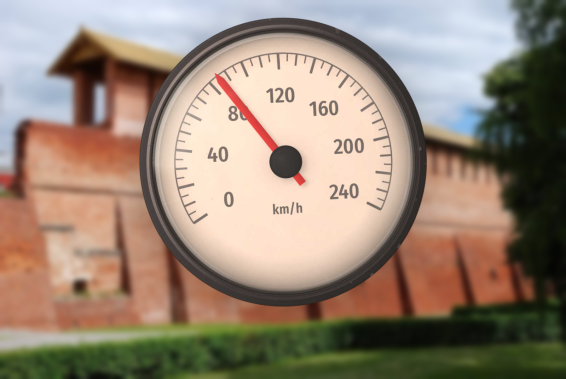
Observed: 85 km/h
